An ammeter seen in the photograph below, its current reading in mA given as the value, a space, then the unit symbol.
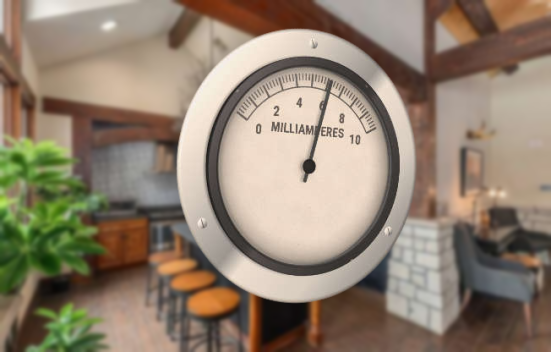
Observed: 6 mA
